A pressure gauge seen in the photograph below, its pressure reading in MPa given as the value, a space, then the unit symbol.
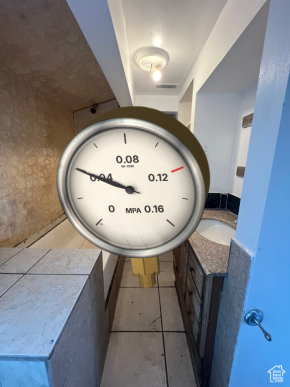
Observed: 0.04 MPa
